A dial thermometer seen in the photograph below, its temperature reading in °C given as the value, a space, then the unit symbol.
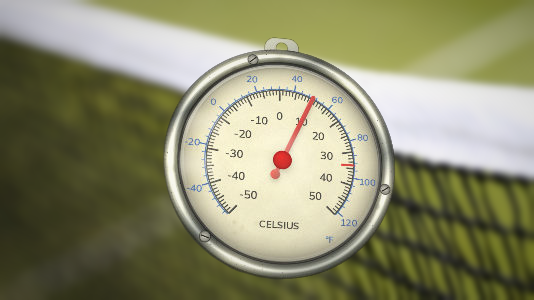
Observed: 10 °C
